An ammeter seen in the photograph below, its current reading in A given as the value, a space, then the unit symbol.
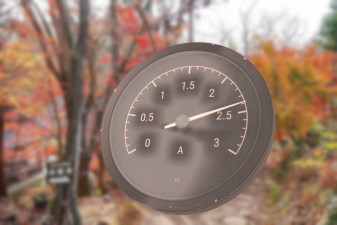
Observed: 2.4 A
